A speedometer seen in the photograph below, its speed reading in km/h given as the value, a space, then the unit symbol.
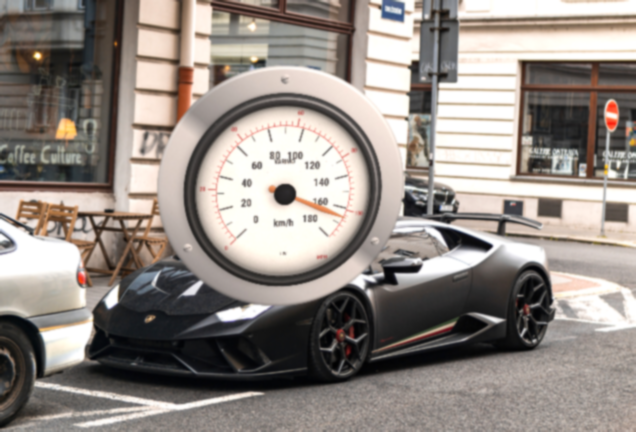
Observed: 165 km/h
